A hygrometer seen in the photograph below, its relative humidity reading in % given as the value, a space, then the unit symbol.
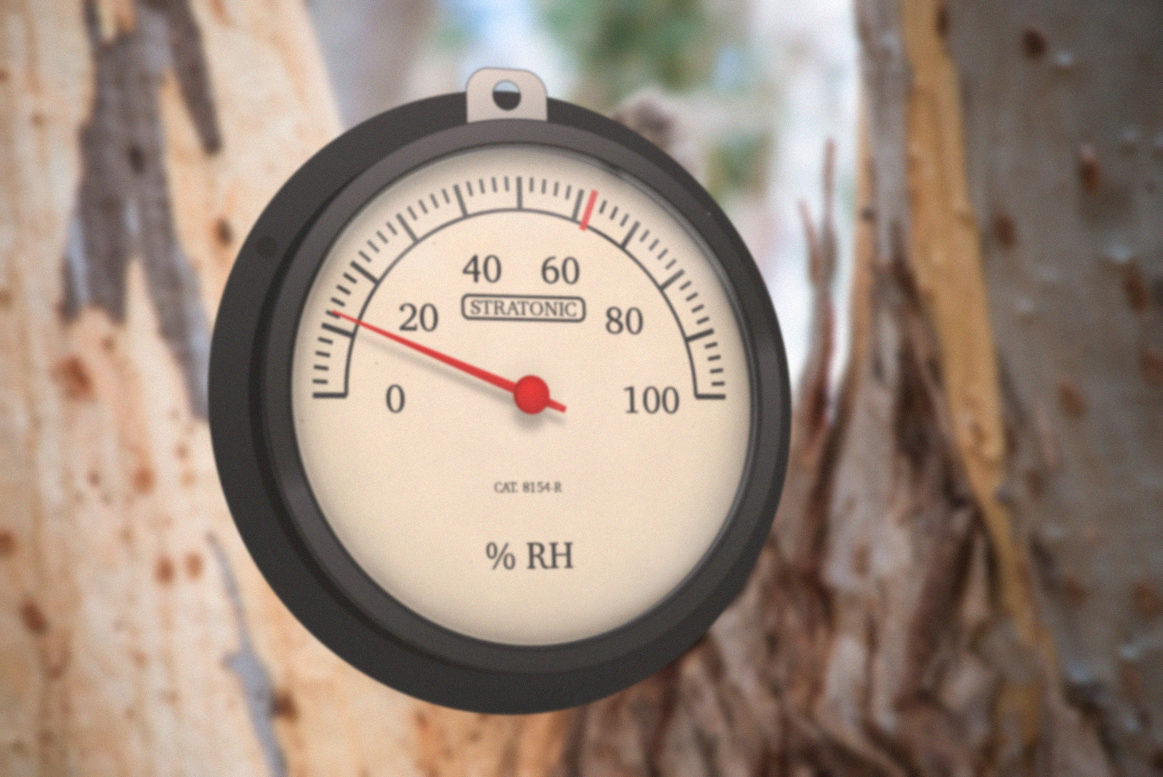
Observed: 12 %
